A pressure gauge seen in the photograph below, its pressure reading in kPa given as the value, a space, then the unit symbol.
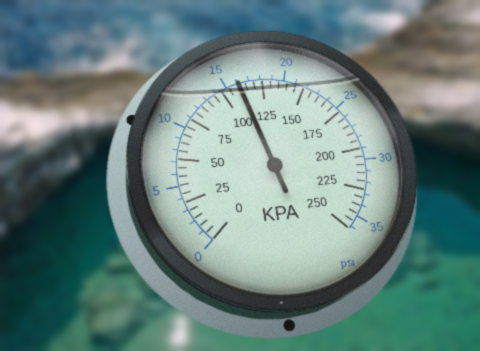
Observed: 110 kPa
